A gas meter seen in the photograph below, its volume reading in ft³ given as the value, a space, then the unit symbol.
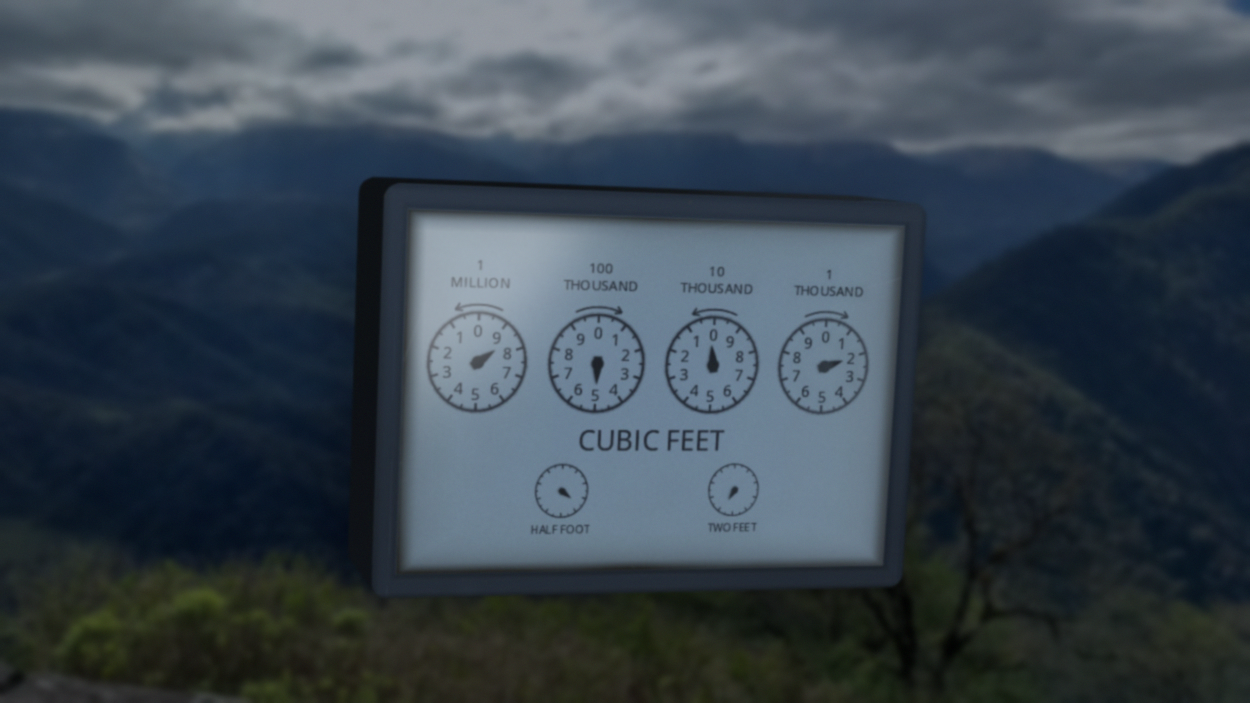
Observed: 850200 ft³
